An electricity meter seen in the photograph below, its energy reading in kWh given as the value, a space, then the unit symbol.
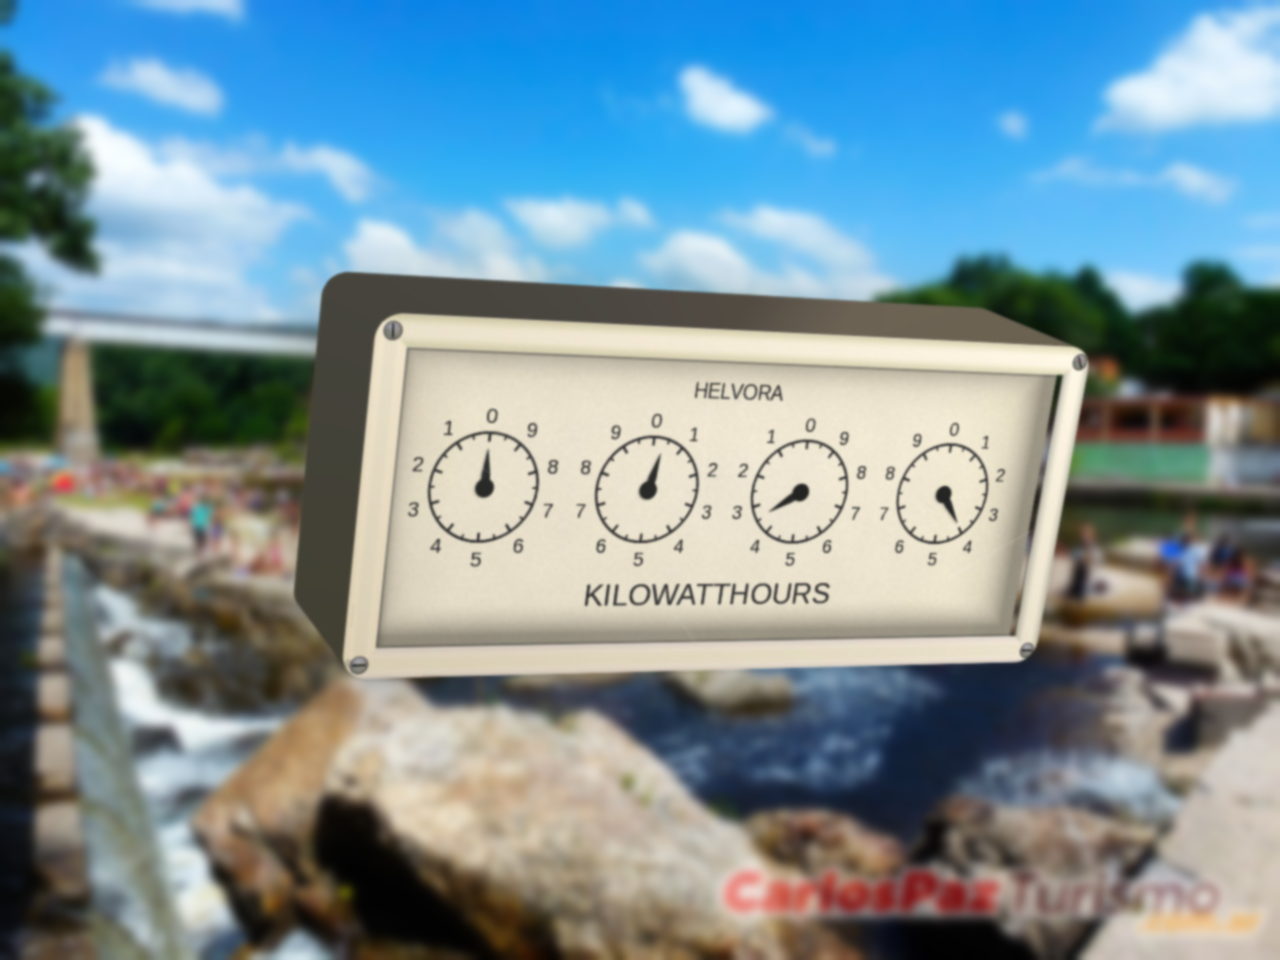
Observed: 34 kWh
